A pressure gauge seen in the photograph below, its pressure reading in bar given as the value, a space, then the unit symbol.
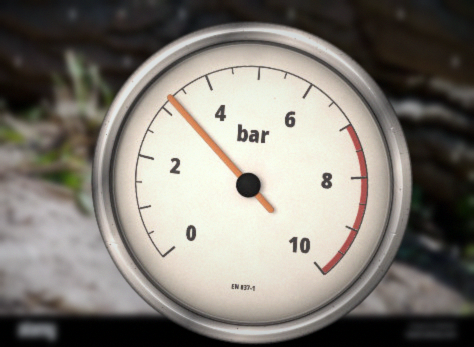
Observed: 3.25 bar
